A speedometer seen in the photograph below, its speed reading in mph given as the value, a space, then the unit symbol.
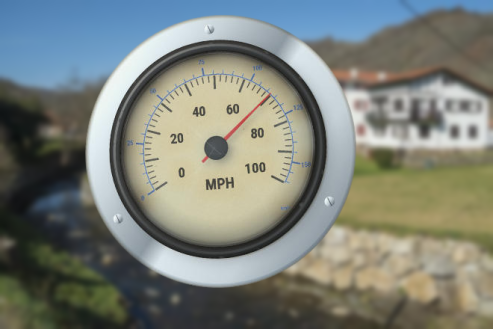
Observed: 70 mph
